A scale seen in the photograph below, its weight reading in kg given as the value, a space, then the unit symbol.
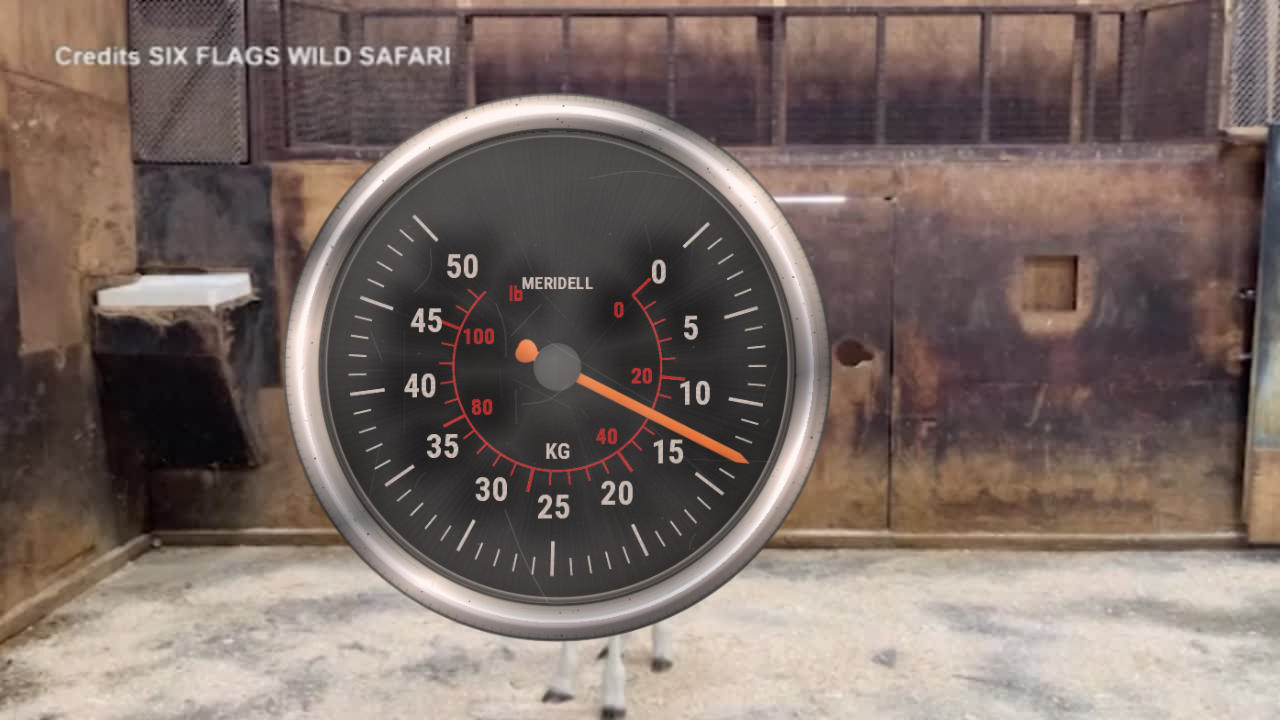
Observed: 13 kg
